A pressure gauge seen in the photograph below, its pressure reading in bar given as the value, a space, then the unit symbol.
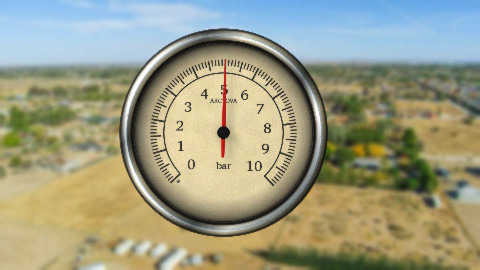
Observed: 5 bar
